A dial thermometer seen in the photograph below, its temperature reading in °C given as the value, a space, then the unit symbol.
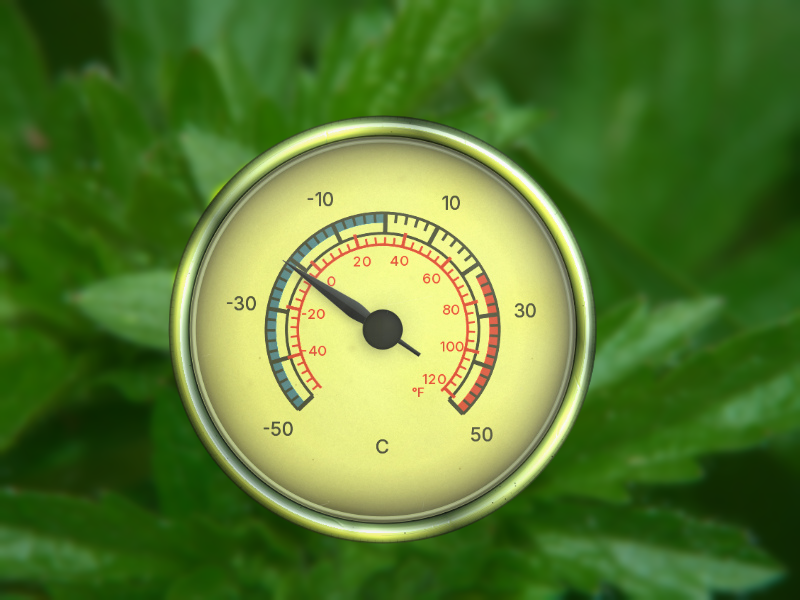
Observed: -21 °C
